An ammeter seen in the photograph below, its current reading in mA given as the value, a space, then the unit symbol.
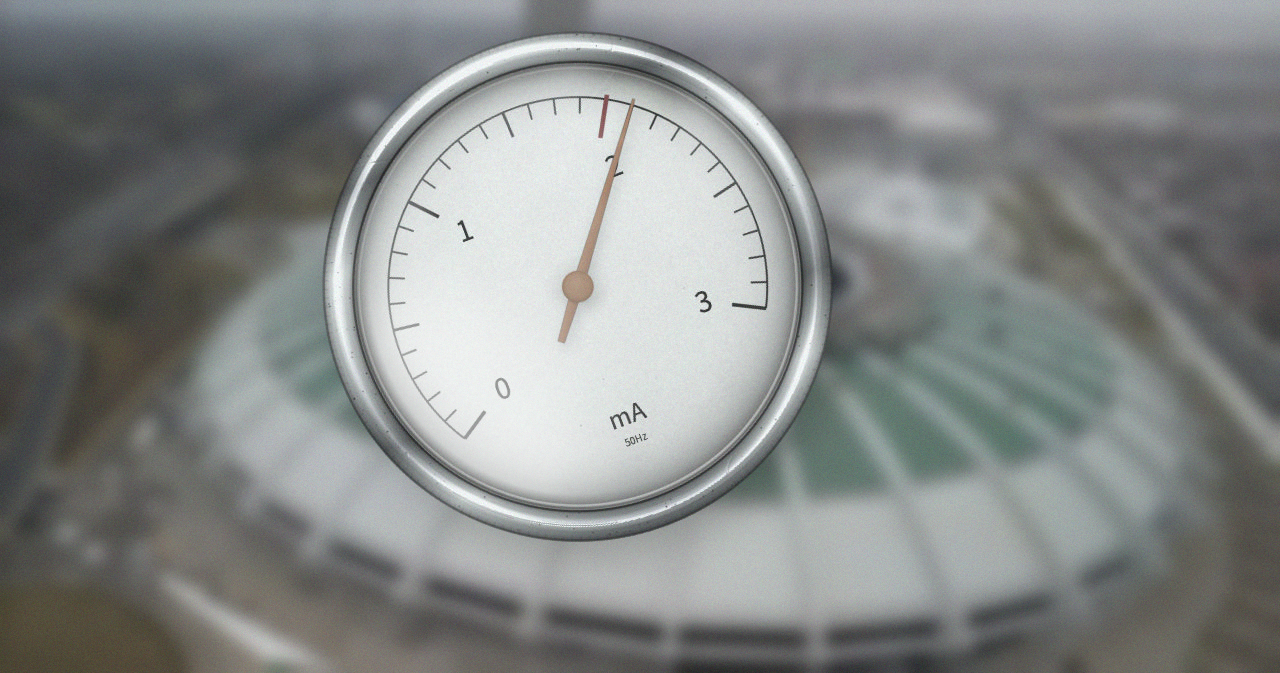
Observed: 2 mA
